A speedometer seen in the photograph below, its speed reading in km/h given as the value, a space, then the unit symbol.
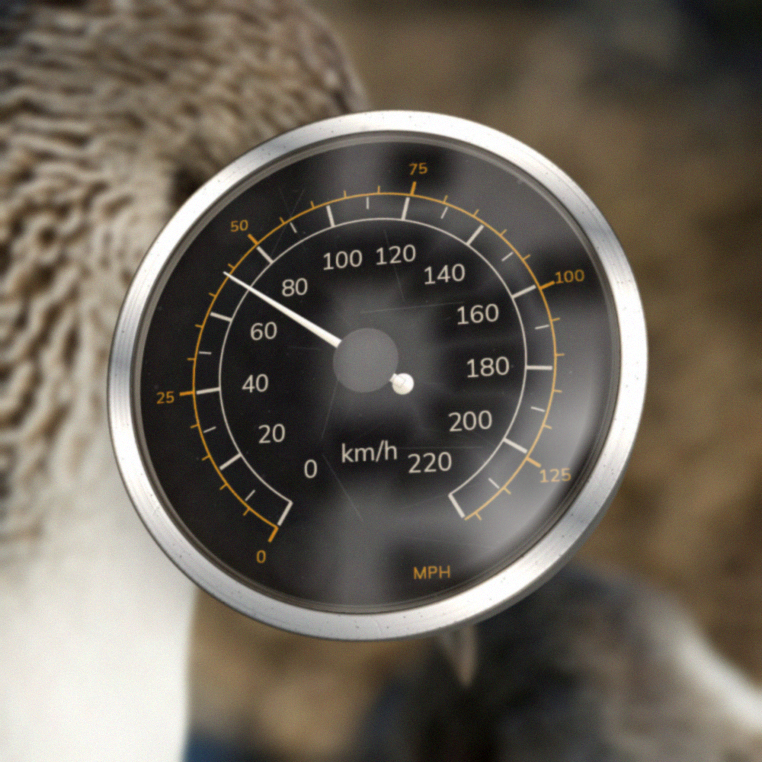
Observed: 70 km/h
